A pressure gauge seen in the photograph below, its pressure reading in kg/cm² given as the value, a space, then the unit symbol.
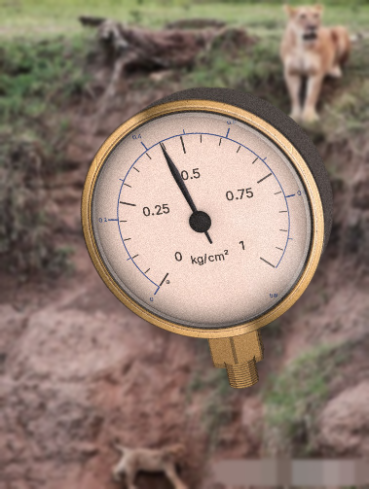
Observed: 0.45 kg/cm²
